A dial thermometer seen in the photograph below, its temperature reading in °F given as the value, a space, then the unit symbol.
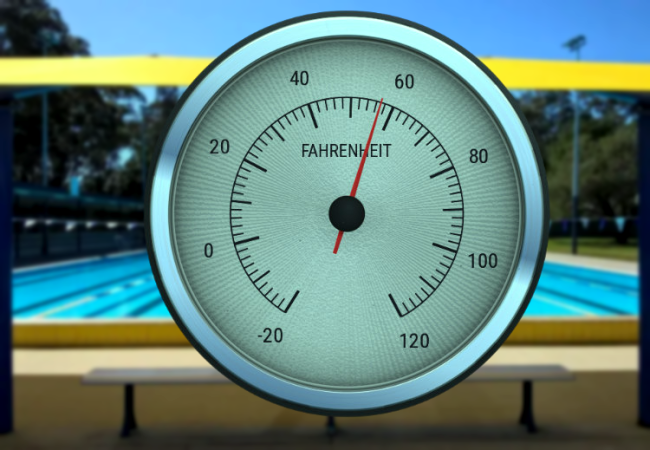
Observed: 57 °F
